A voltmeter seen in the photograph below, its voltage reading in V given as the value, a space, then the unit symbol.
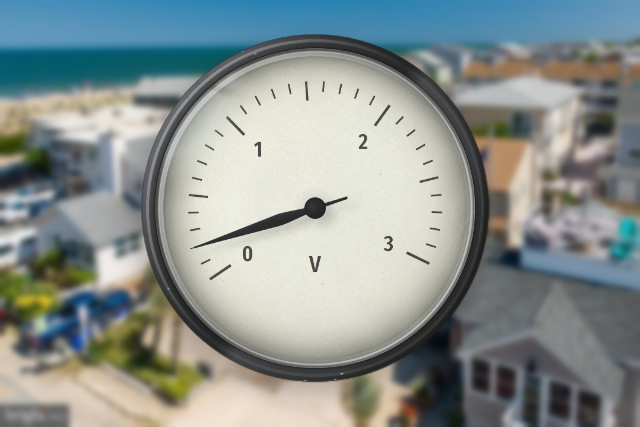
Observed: 0.2 V
